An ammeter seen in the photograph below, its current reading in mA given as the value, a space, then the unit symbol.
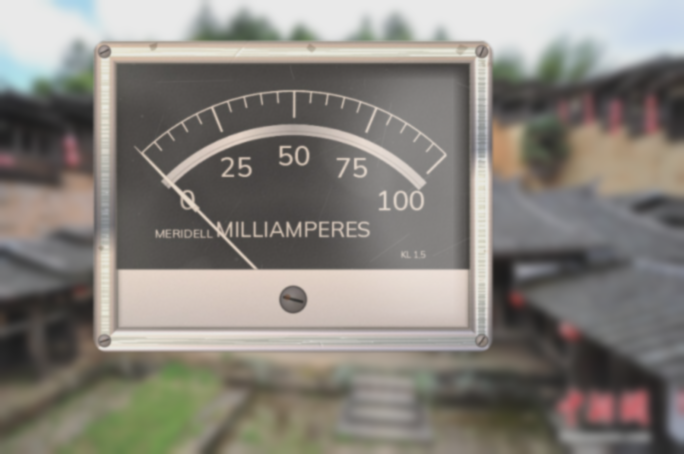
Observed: 0 mA
